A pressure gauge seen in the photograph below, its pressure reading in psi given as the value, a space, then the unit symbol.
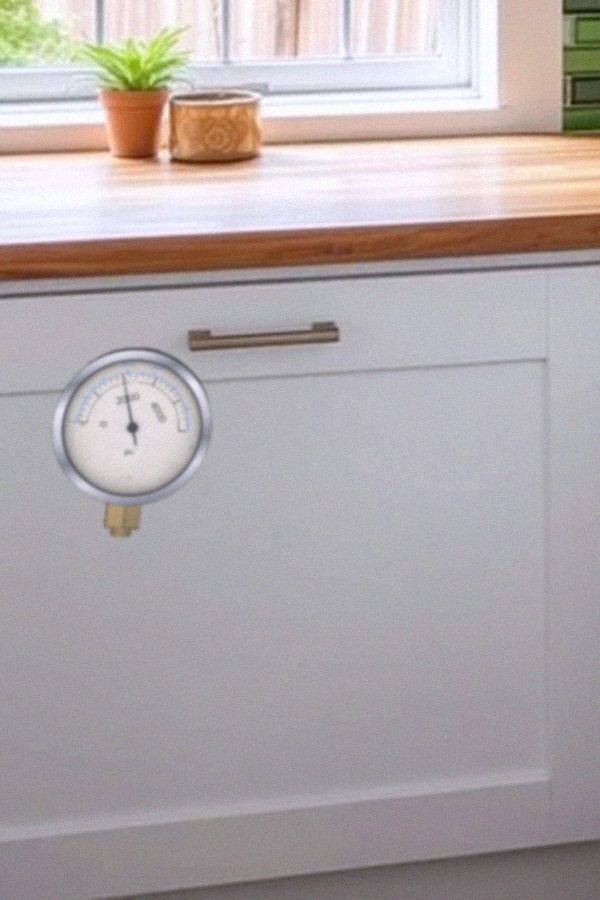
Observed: 2000 psi
